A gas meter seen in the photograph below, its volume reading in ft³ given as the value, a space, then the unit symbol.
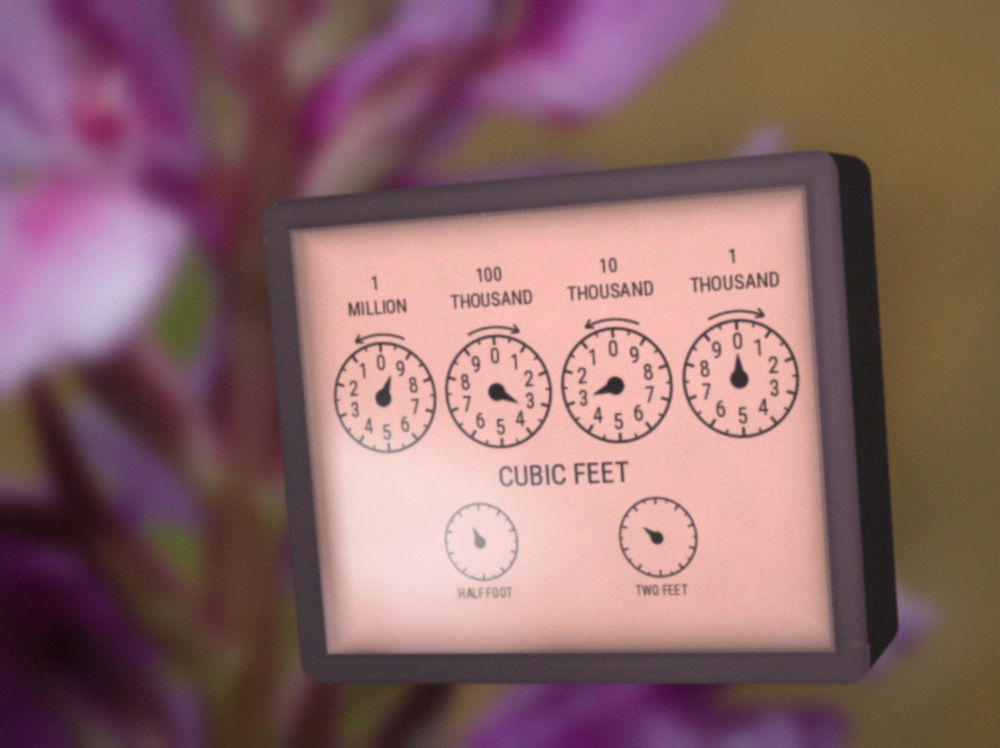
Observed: 933000 ft³
